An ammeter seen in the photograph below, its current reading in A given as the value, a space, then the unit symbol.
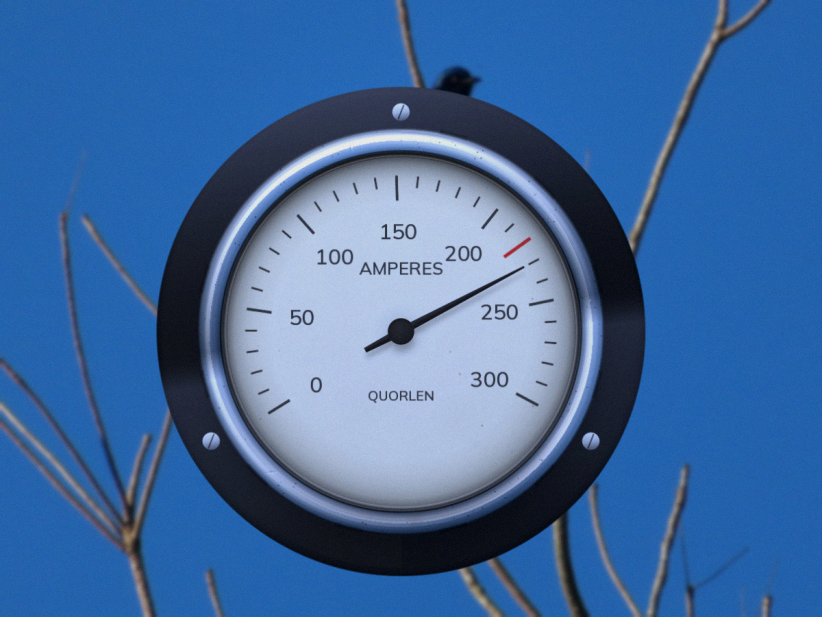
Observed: 230 A
